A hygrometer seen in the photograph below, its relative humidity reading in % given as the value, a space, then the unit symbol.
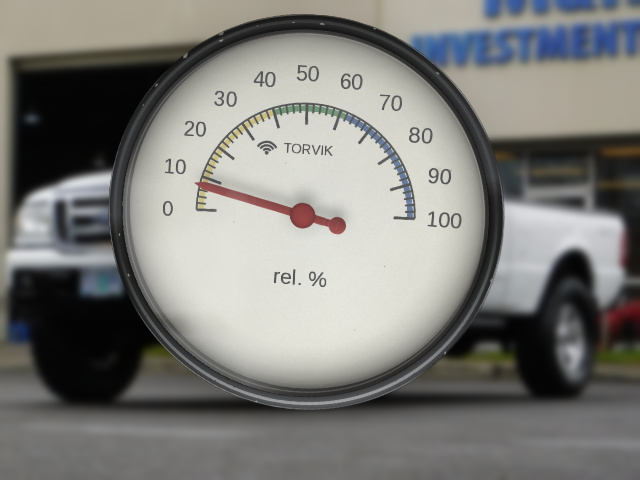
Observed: 8 %
